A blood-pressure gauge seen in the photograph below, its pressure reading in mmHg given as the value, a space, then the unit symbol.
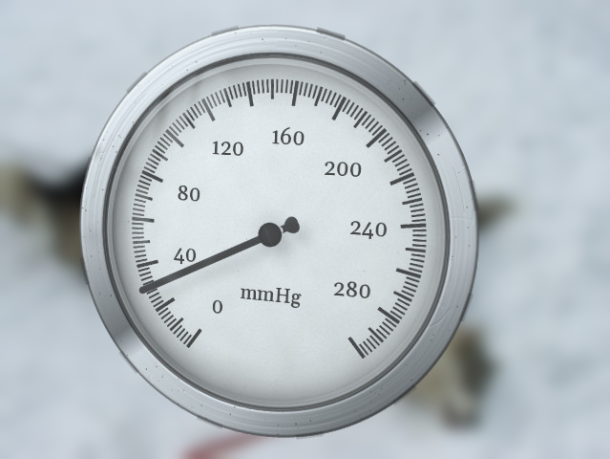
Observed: 30 mmHg
